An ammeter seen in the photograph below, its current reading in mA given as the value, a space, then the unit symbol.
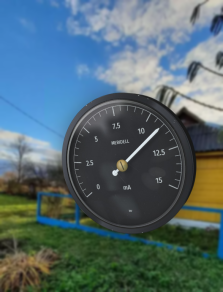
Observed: 11 mA
